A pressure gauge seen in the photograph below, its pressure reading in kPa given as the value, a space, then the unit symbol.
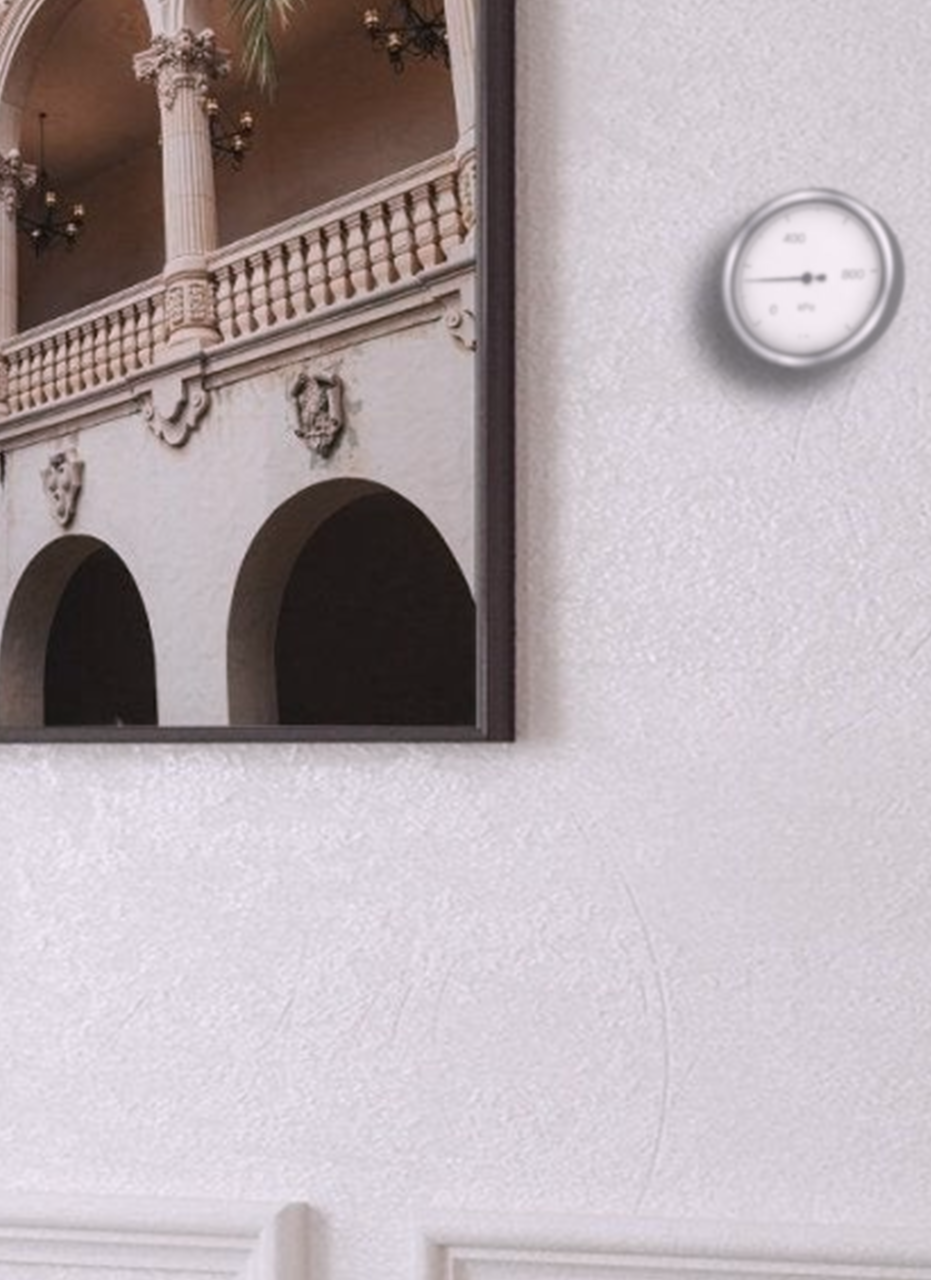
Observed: 150 kPa
